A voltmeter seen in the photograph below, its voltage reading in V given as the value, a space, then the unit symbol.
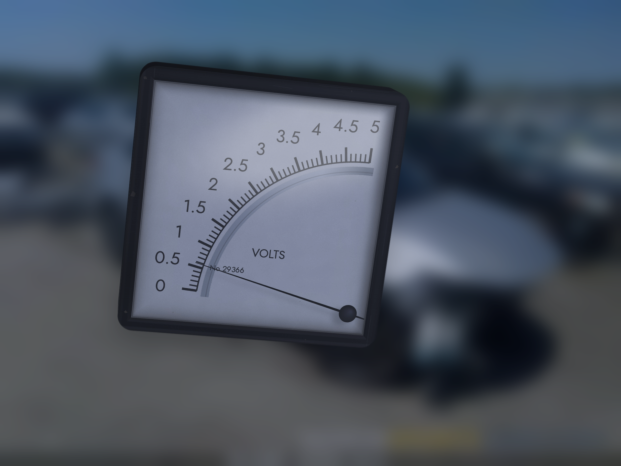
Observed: 0.6 V
